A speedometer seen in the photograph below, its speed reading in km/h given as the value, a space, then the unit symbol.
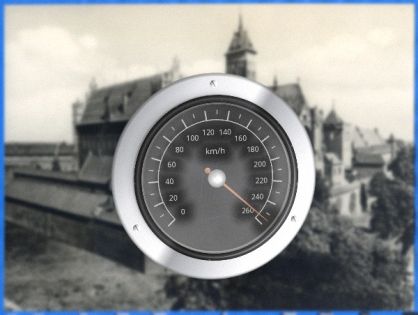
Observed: 255 km/h
